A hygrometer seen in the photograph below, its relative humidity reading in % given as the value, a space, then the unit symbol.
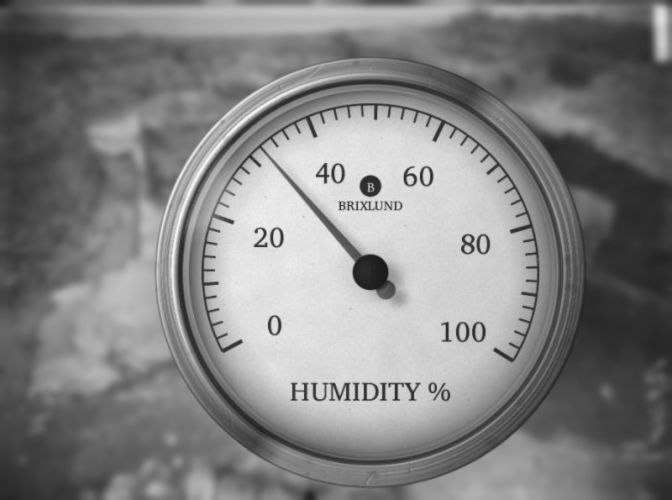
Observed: 32 %
